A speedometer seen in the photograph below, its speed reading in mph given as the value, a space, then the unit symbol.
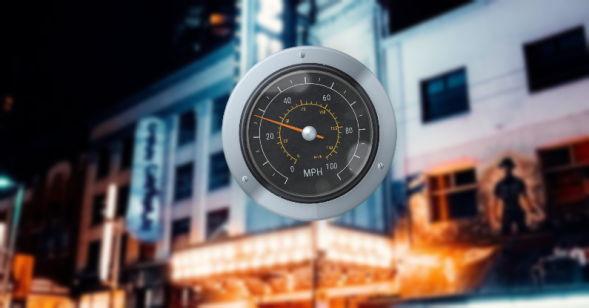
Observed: 27.5 mph
